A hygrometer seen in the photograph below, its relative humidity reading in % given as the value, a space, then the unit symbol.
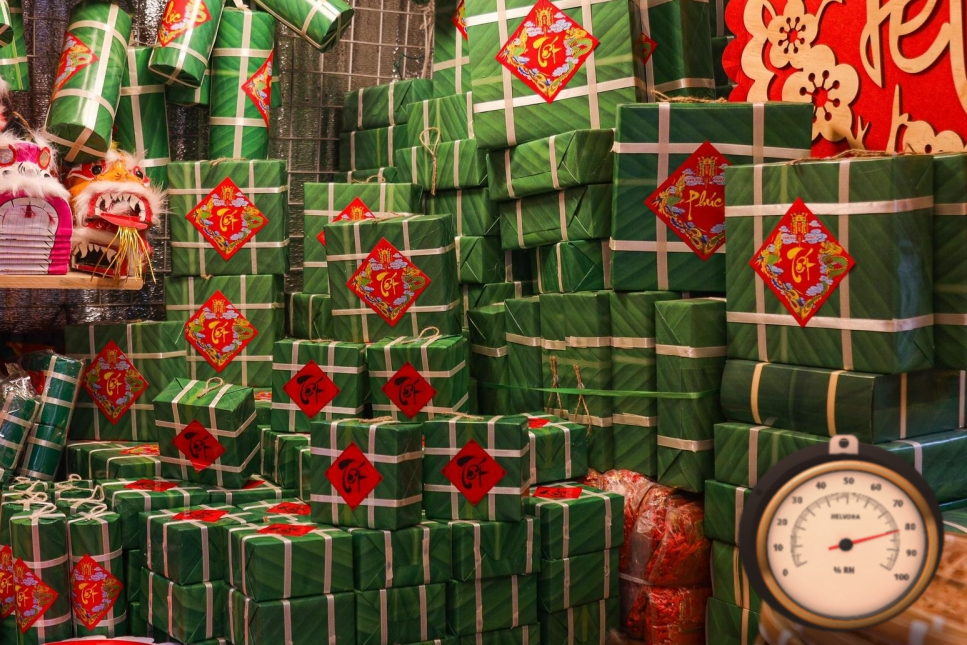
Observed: 80 %
